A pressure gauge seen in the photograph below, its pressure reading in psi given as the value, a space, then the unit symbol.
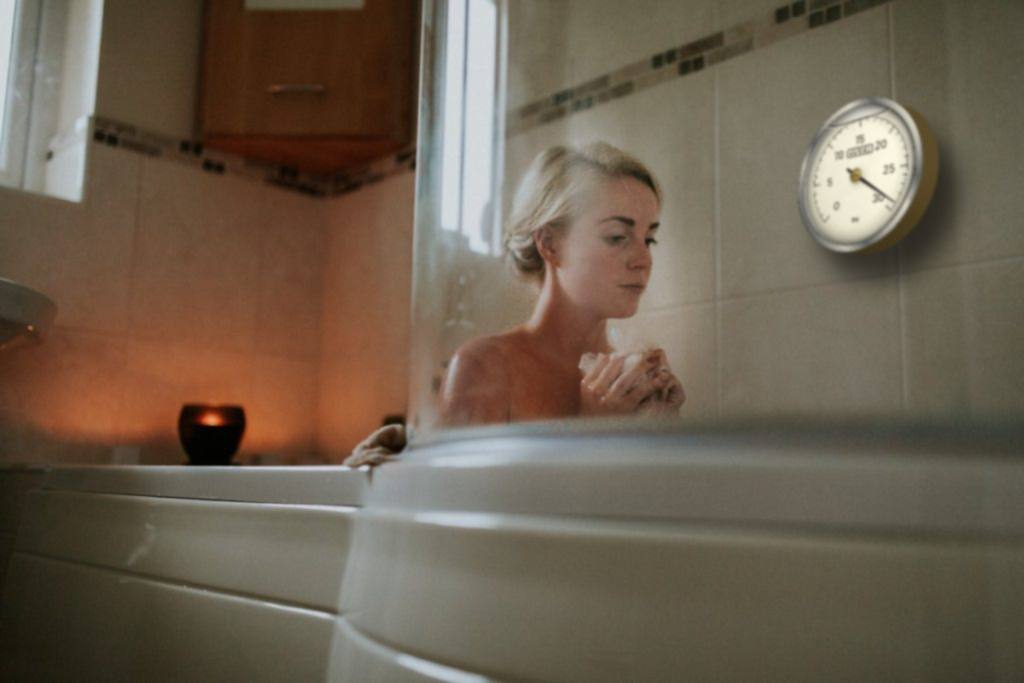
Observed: 29 psi
